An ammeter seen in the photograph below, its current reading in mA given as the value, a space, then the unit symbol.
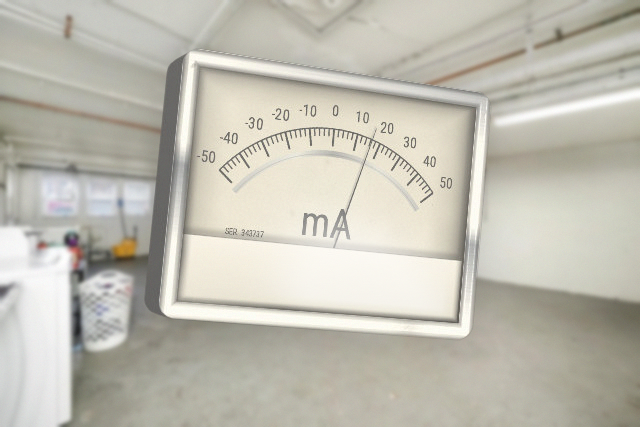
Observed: 16 mA
